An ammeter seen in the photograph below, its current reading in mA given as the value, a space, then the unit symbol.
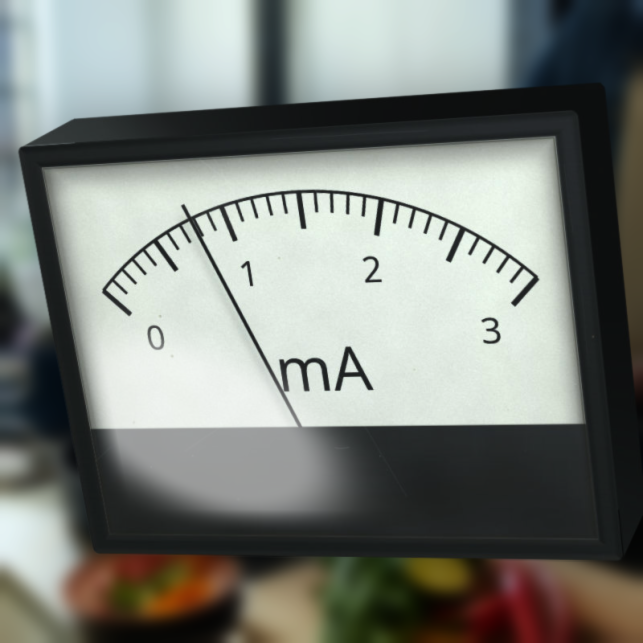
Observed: 0.8 mA
